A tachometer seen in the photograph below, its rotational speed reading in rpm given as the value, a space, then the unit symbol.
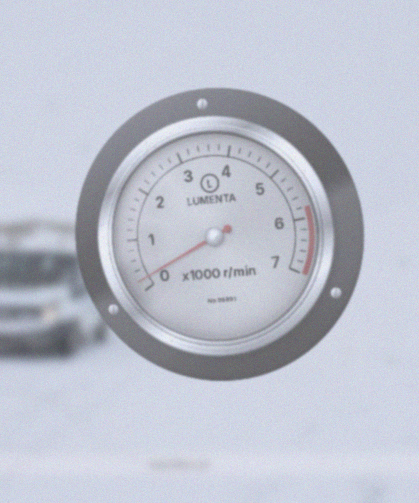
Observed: 200 rpm
